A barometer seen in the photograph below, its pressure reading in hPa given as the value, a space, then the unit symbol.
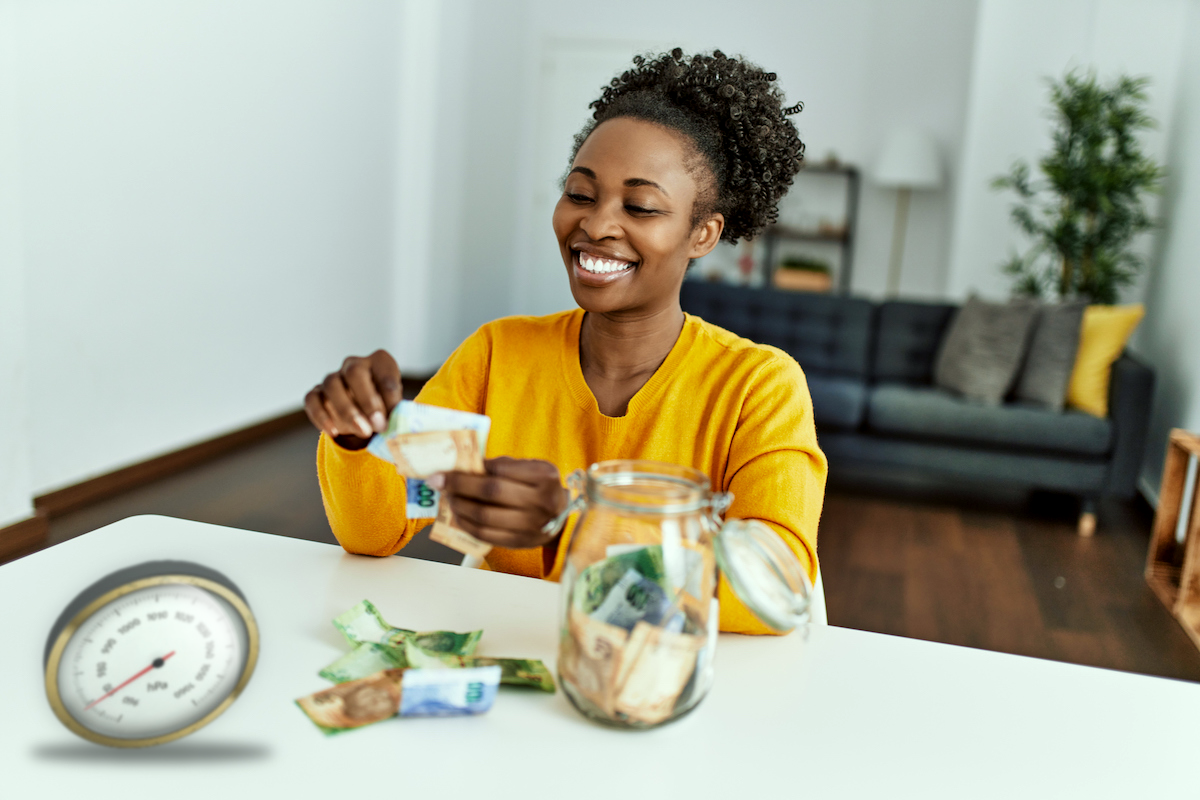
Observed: 970 hPa
